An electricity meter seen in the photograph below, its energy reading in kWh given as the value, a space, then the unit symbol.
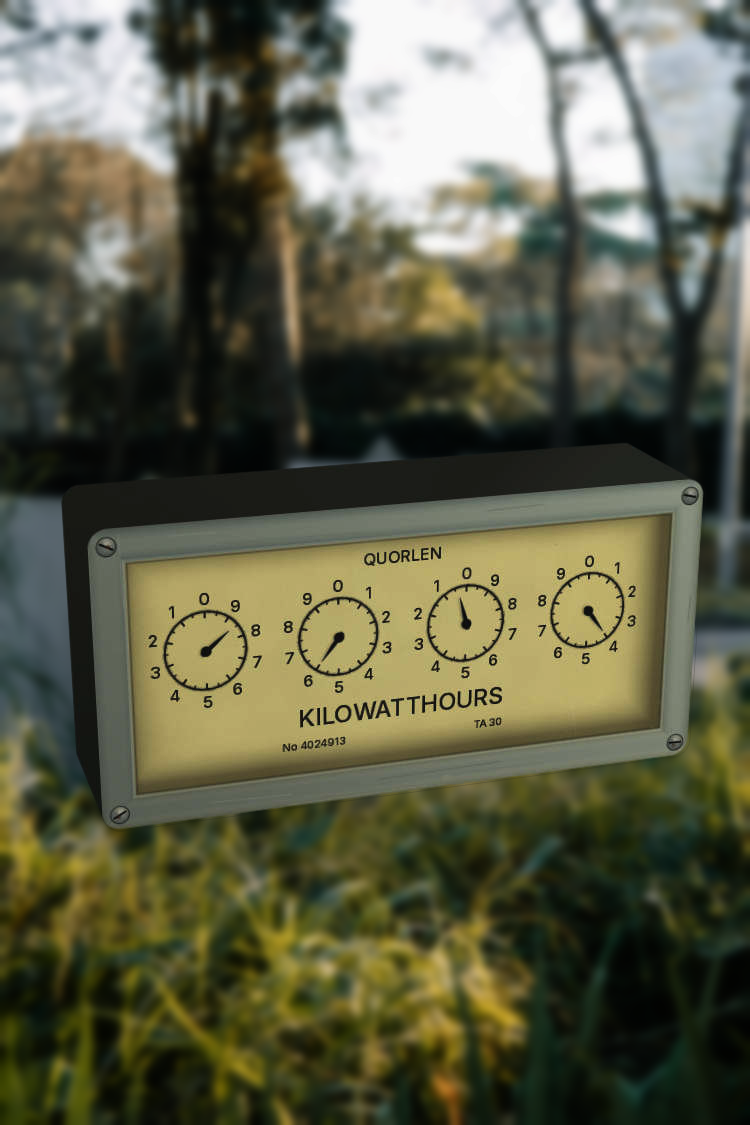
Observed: 8604 kWh
